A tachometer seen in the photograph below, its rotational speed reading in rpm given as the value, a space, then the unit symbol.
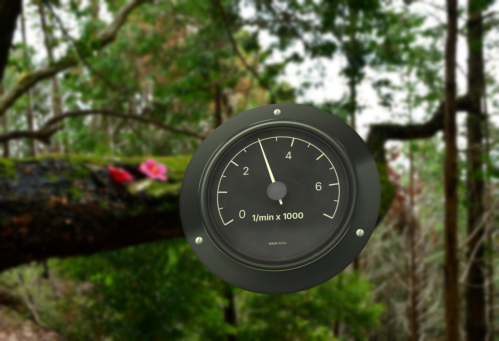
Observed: 3000 rpm
